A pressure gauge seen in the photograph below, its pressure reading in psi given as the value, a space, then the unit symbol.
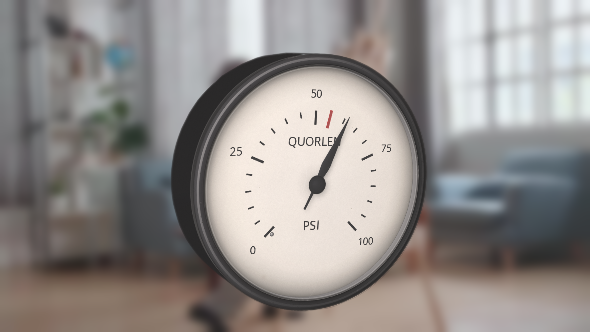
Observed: 60 psi
